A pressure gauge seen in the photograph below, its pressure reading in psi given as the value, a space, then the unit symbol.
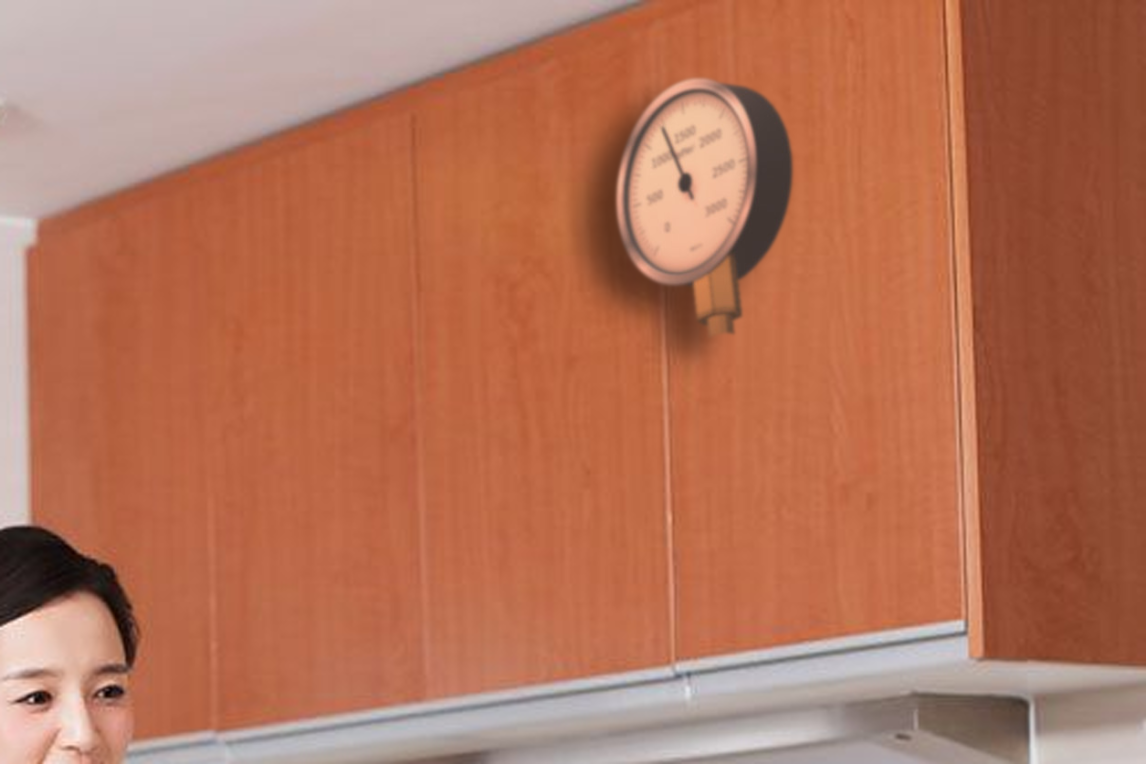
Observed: 1250 psi
